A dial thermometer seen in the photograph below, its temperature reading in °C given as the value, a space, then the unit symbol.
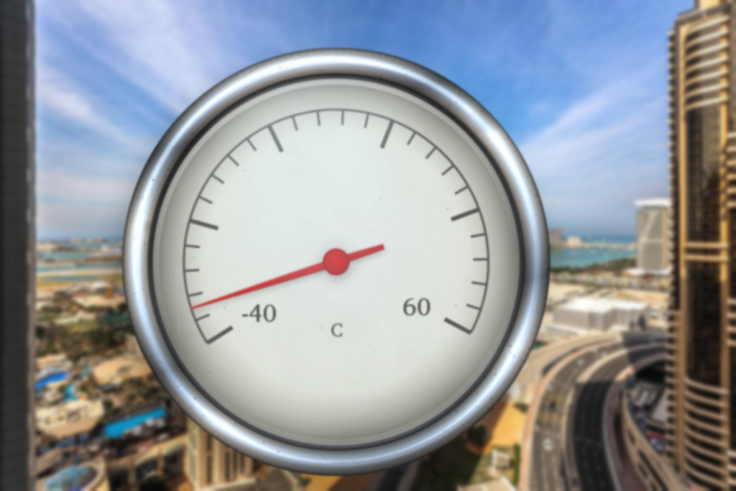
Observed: -34 °C
